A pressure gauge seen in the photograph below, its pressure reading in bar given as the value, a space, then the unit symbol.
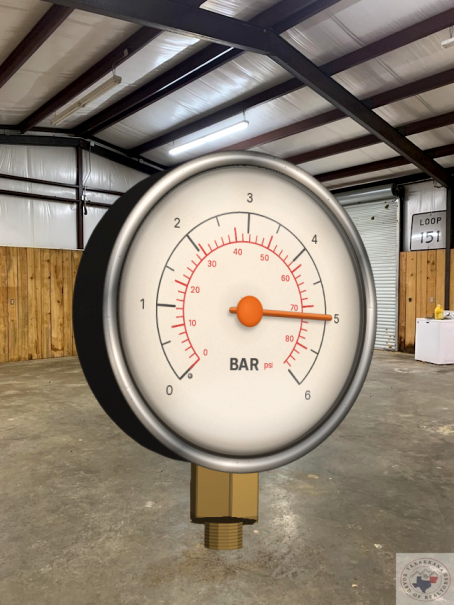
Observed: 5 bar
